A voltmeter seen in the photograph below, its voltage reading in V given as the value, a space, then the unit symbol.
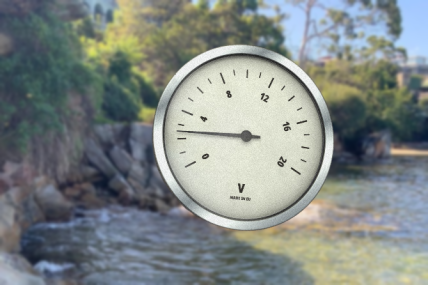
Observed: 2.5 V
